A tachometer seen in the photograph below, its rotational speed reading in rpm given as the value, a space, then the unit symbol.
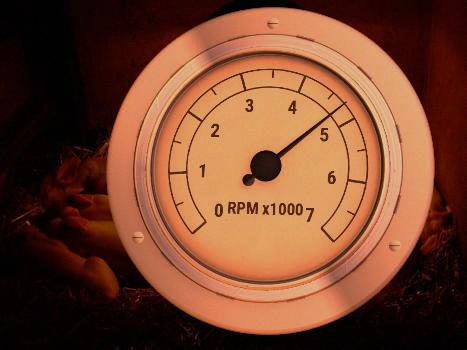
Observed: 4750 rpm
